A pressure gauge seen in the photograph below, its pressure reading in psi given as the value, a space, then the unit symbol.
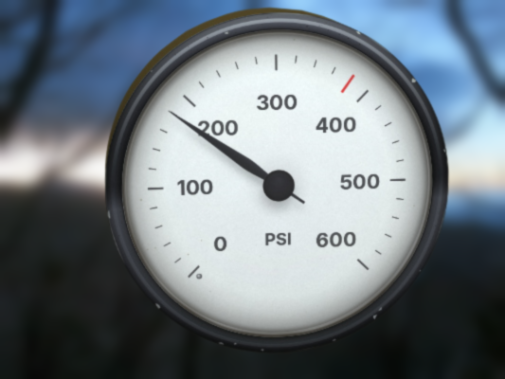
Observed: 180 psi
